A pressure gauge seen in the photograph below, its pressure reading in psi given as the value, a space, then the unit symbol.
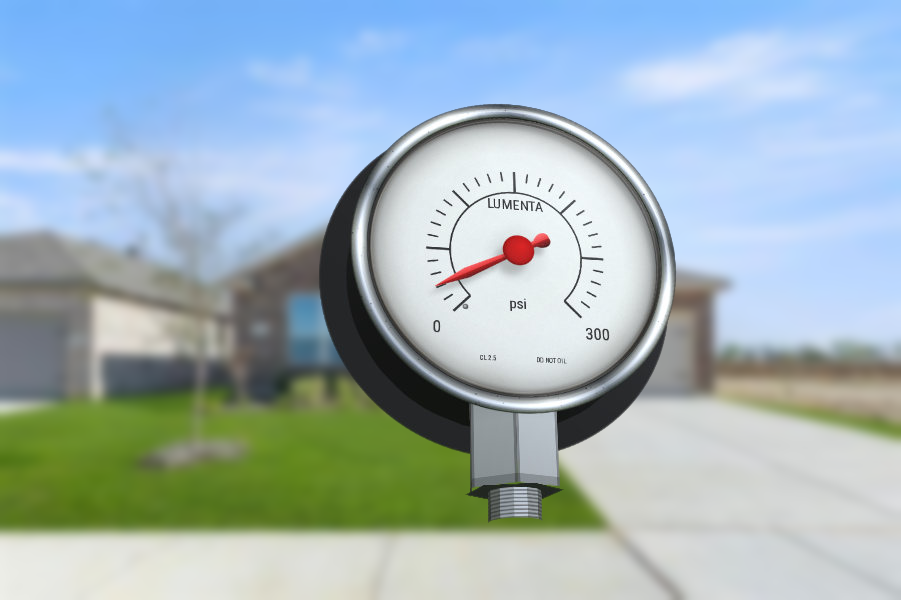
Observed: 20 psi
